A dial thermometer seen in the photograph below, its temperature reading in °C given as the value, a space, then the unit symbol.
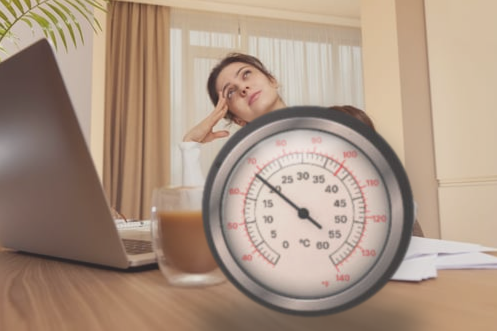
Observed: 20 °C
